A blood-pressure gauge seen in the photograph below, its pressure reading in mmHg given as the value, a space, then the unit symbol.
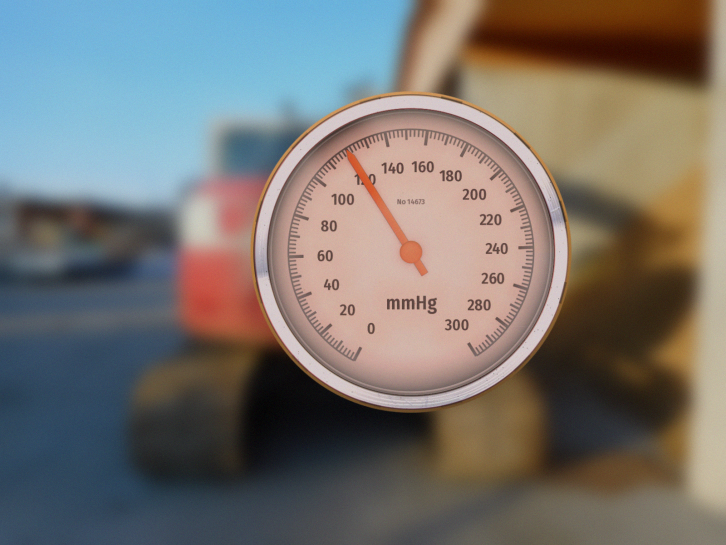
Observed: 120 mmHg
